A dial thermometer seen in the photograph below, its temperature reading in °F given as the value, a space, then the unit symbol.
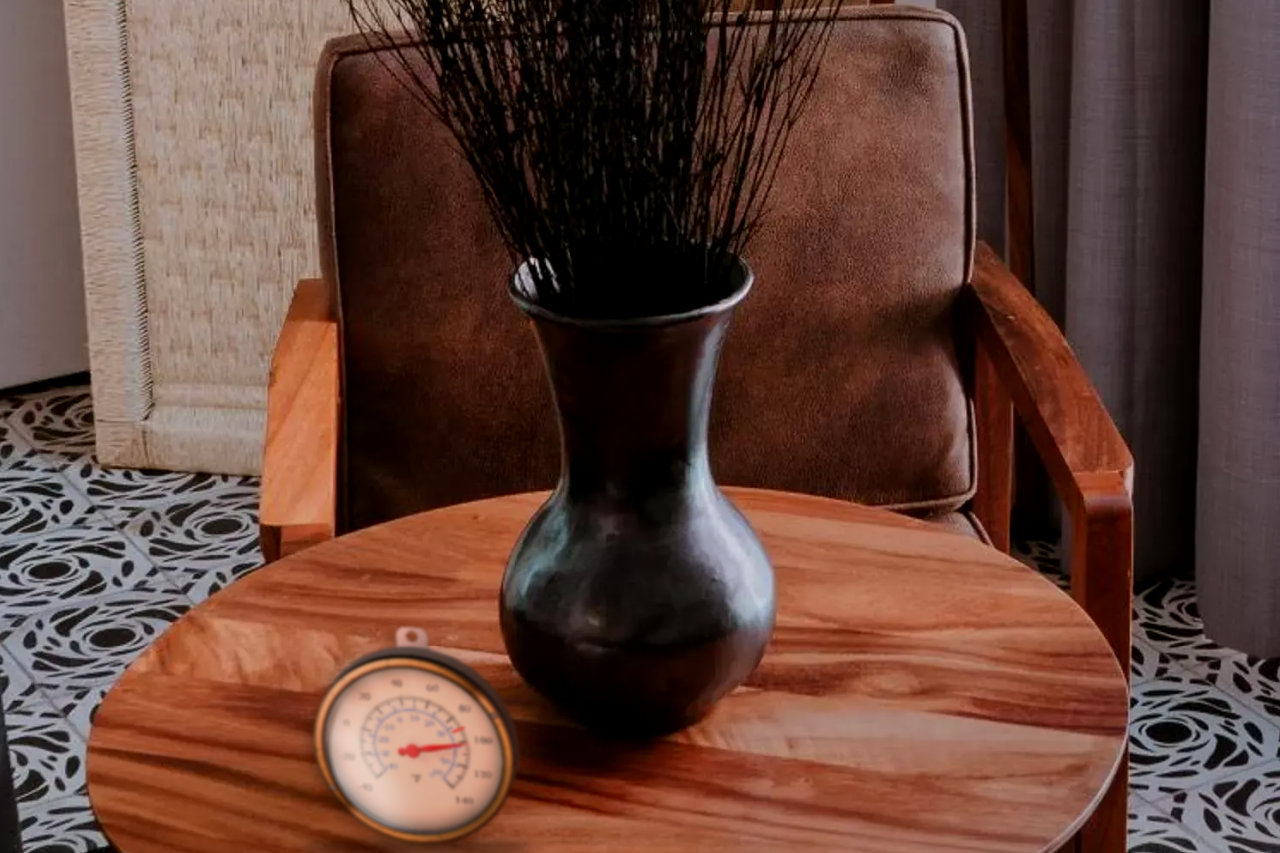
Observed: 100 °F
